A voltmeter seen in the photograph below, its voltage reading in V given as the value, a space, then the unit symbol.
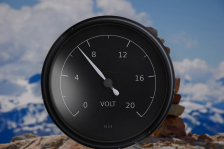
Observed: 7 V
